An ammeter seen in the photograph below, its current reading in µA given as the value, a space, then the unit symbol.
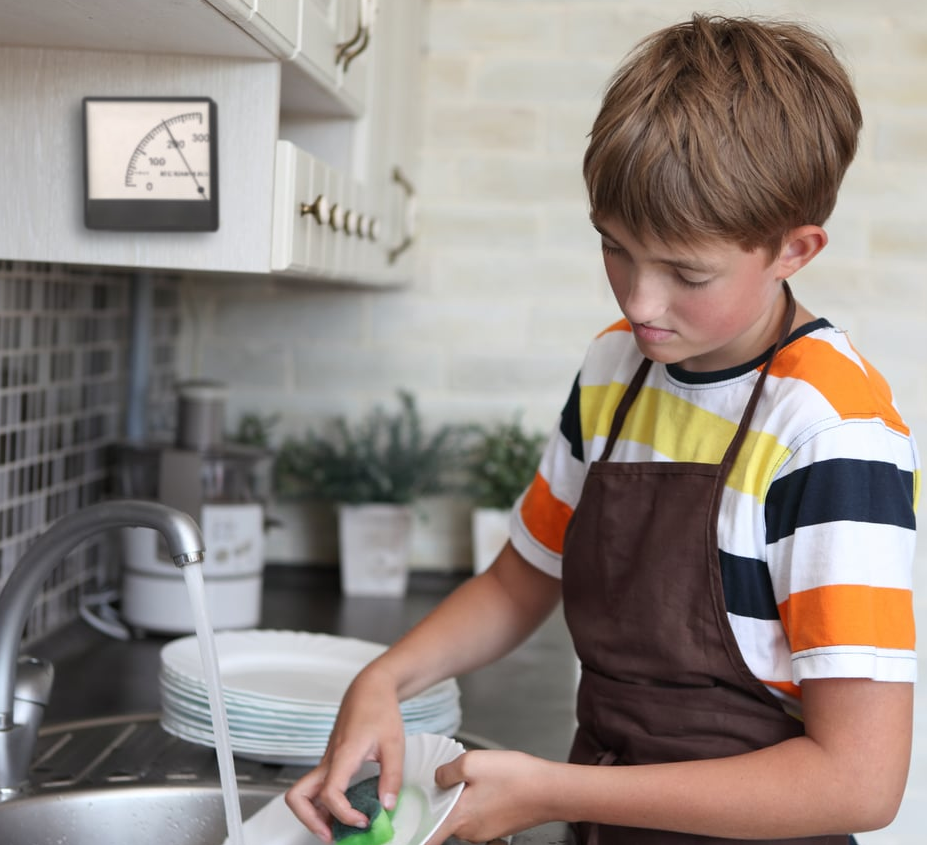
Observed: 200 µA
